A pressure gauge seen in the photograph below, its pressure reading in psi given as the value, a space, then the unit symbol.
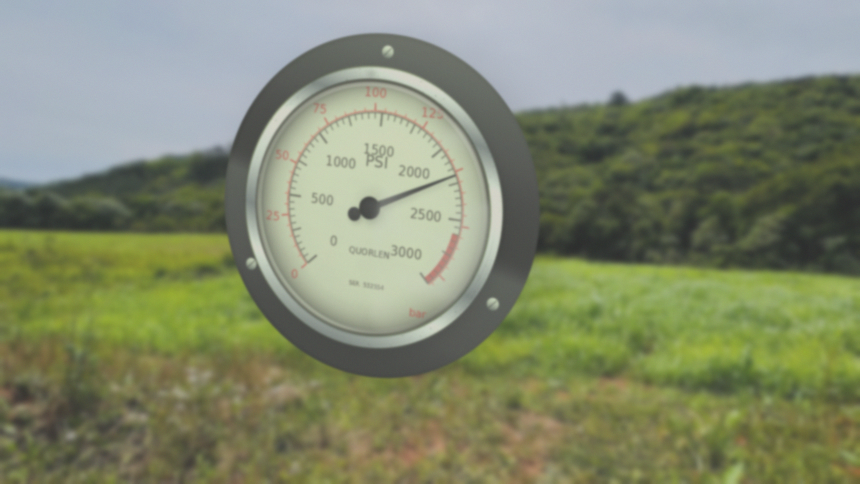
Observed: 2200 psi
